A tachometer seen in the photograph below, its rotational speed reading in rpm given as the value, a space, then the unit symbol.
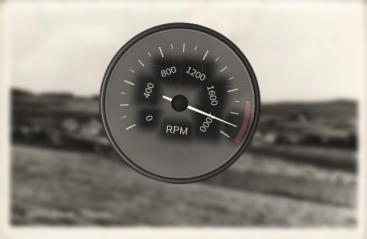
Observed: 1900 rpm
